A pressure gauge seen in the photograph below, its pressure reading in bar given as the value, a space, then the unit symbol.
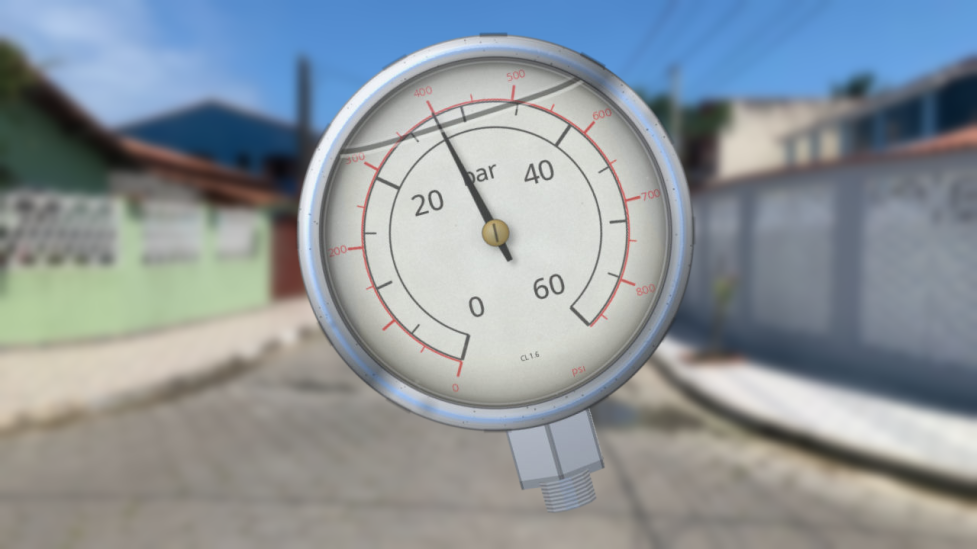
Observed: 27.5 bar
